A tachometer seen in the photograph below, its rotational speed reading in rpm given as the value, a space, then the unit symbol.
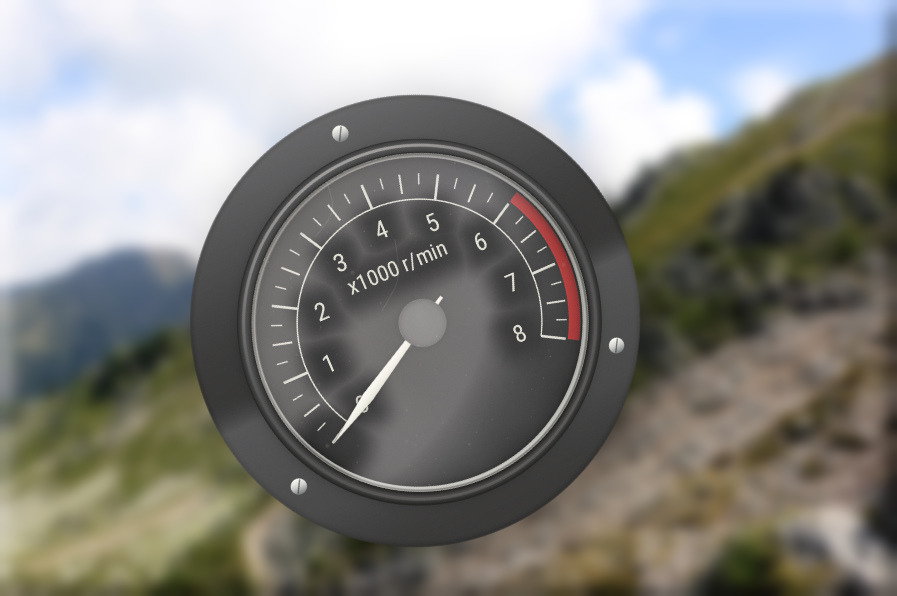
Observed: 0 rpm
